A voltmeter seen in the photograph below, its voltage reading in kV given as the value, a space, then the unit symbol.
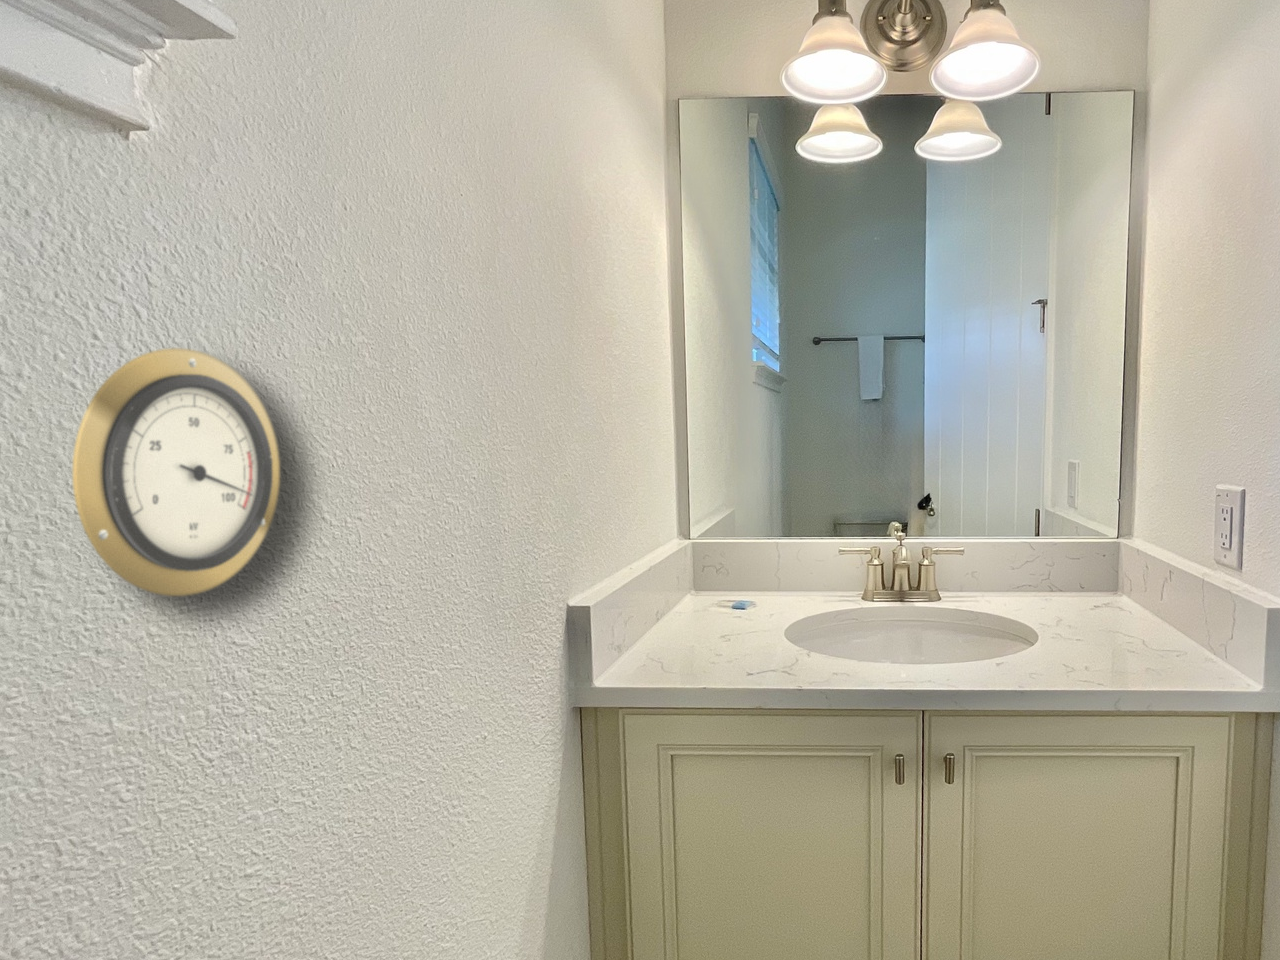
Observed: 95 kV
